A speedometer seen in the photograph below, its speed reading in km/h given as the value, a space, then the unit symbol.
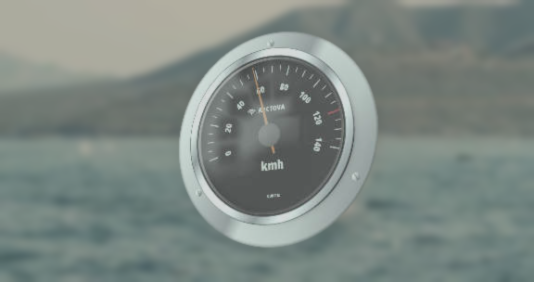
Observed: 60 km/h
